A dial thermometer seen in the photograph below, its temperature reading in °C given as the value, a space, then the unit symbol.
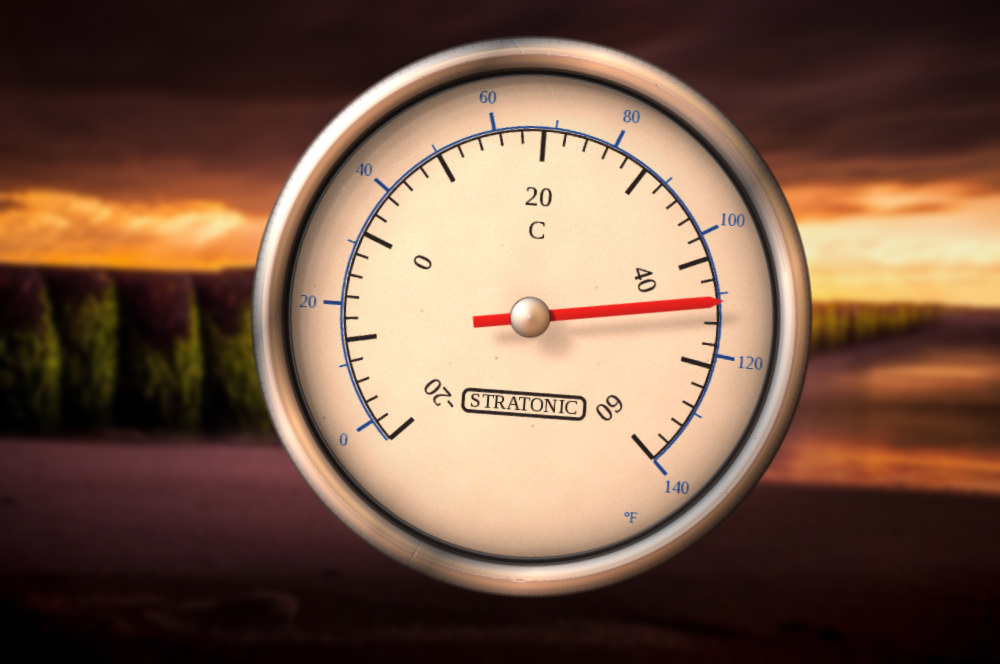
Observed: 44 °C
